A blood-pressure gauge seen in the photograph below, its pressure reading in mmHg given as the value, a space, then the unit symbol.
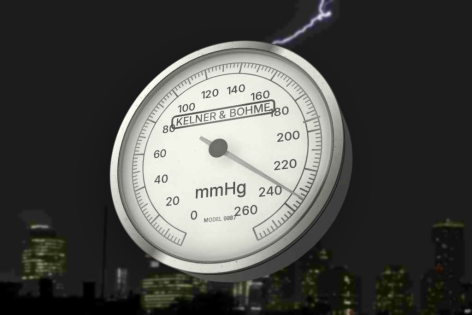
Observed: 234 mmHg
